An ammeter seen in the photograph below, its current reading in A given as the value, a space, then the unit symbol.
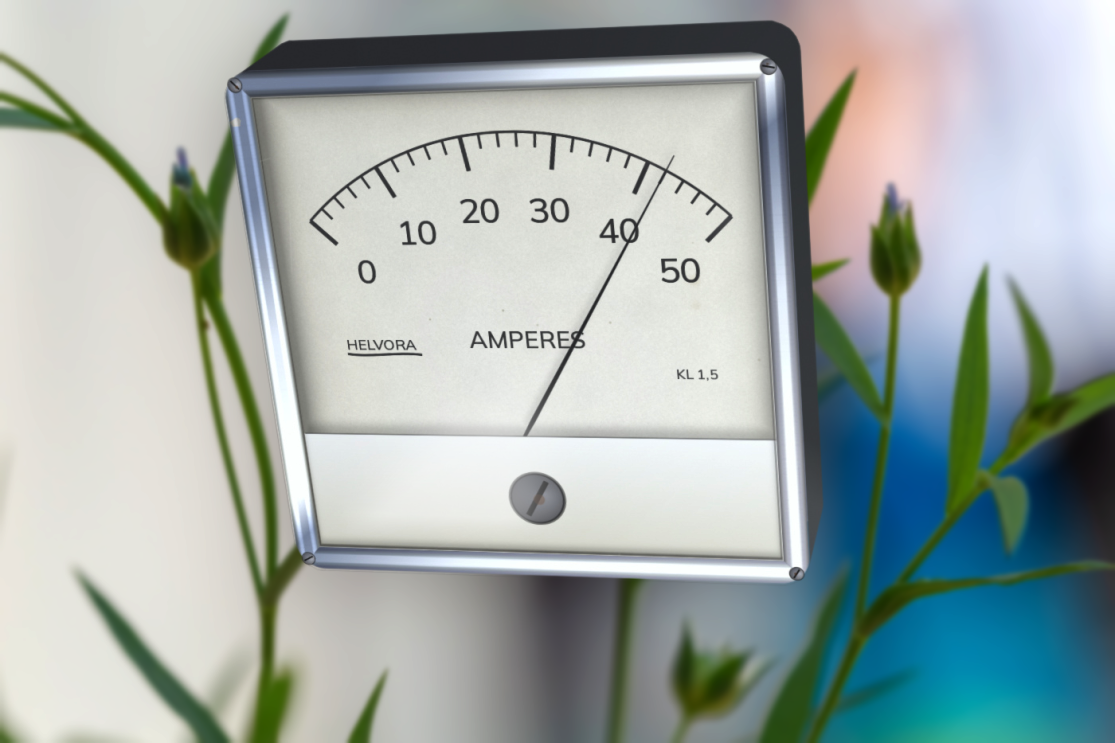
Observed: 42 A
